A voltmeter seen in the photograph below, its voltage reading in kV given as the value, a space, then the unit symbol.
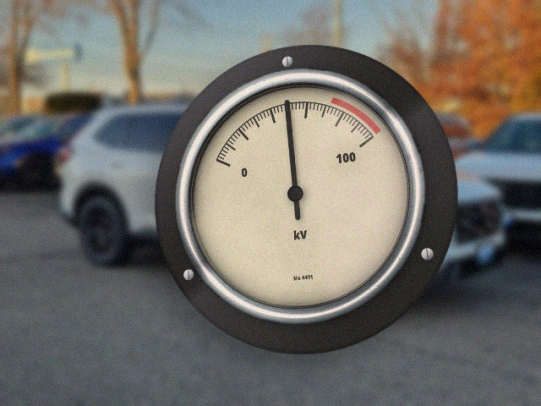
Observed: 50 kV
